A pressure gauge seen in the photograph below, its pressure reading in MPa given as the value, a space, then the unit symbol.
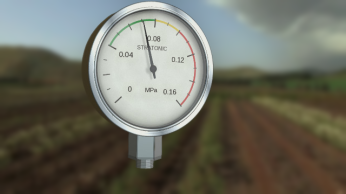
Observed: 0.07 MPa
